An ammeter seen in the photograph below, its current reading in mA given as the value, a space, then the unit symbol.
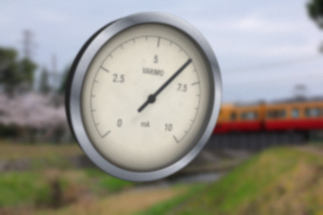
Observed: 6.5 mA
